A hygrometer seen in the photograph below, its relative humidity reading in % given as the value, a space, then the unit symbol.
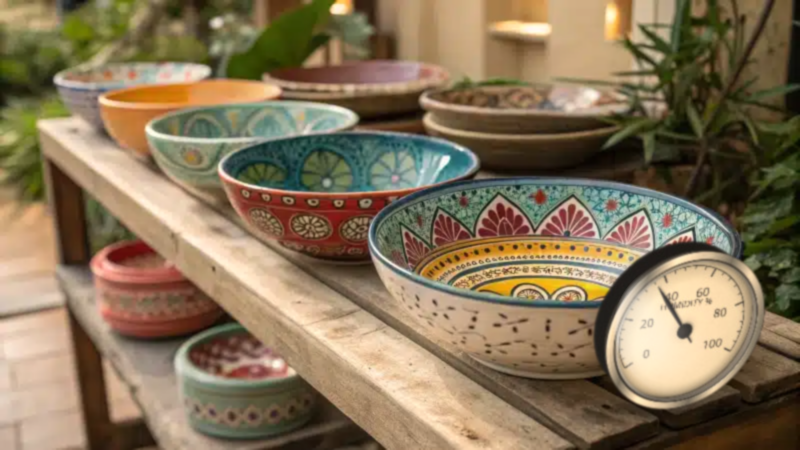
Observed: 36 %
